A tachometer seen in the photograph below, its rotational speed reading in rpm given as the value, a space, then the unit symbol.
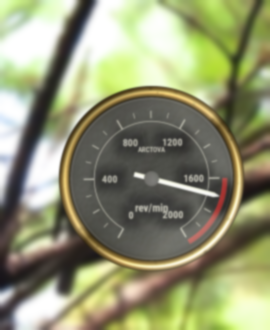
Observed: 1700 rpm
